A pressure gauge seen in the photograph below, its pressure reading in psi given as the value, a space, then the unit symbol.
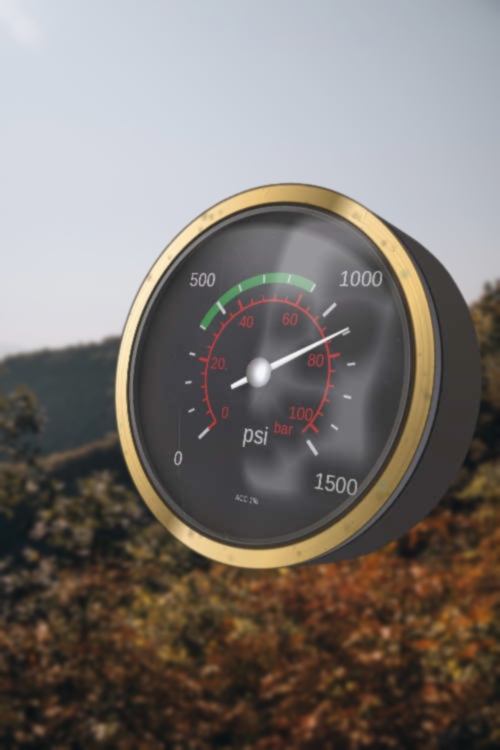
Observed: 1100 psi
